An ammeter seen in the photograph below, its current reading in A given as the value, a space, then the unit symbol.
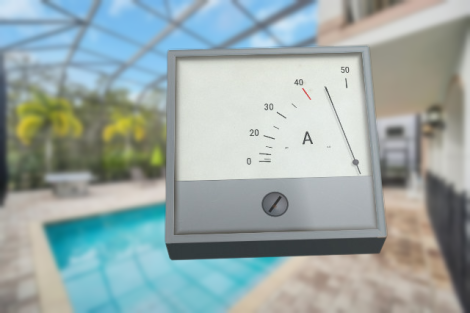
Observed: 45 A
